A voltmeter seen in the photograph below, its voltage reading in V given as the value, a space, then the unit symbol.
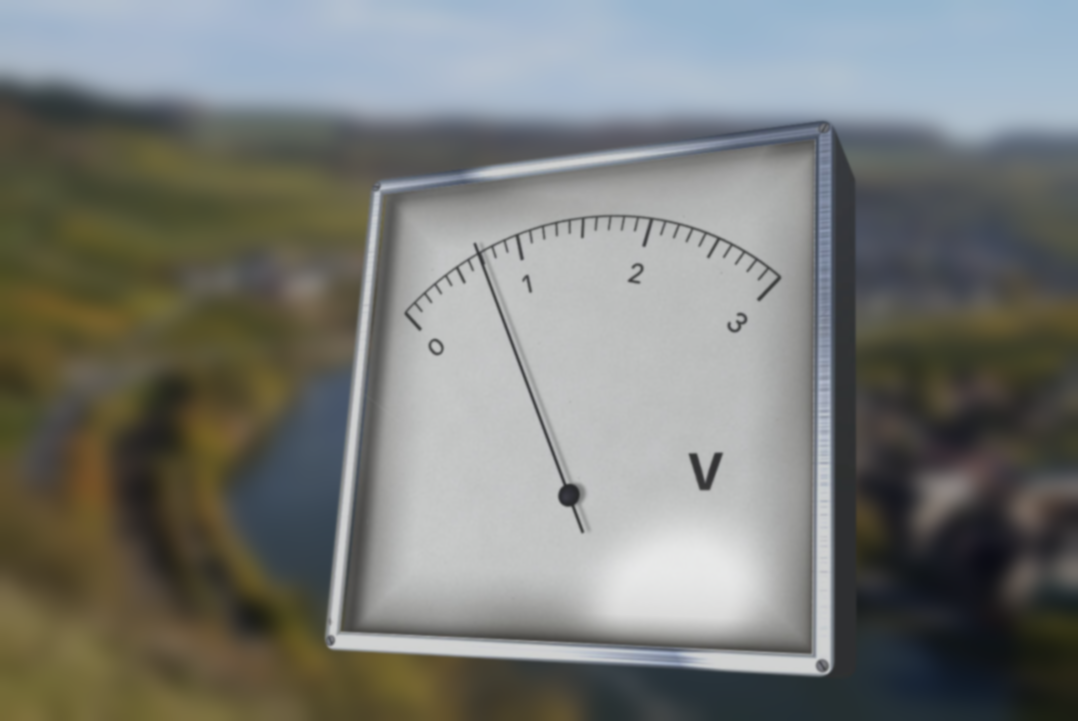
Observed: 0.7 V
